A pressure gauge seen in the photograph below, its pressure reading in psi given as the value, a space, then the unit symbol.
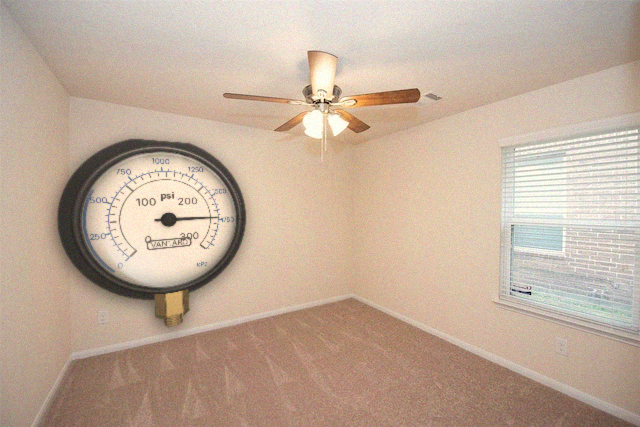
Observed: 250 psi
